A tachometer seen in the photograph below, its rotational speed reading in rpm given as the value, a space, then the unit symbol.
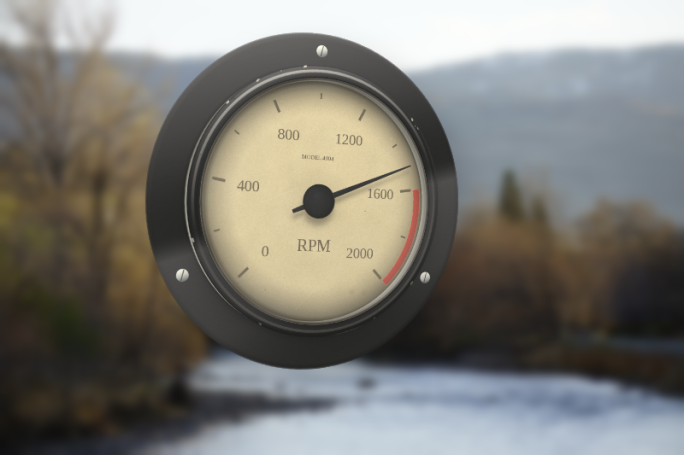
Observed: 1500 rpm
